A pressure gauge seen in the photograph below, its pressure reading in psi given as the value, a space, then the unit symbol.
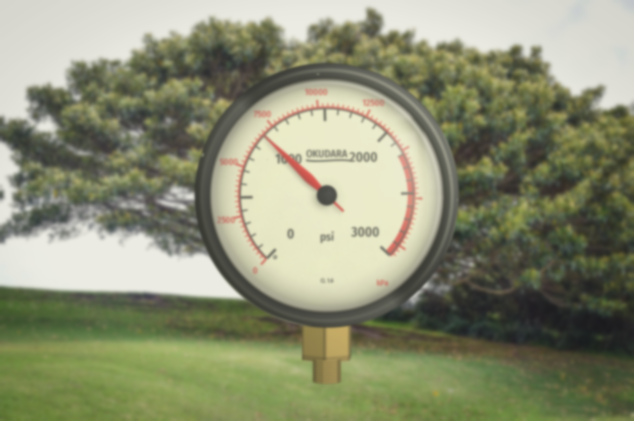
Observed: 1000 psi
